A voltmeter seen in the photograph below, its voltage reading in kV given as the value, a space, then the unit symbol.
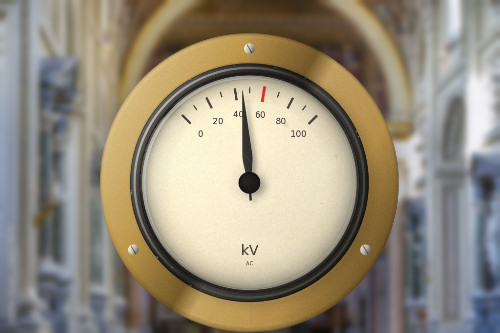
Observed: 45 kV
